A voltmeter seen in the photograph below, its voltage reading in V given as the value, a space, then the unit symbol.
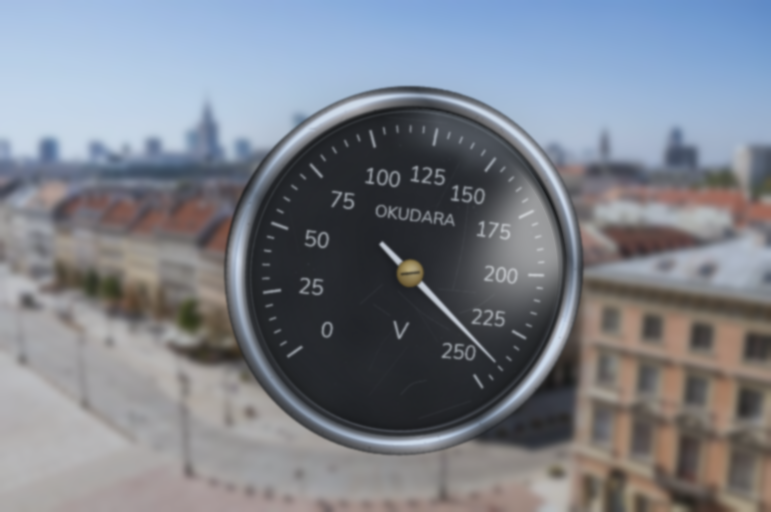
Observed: 240 V
